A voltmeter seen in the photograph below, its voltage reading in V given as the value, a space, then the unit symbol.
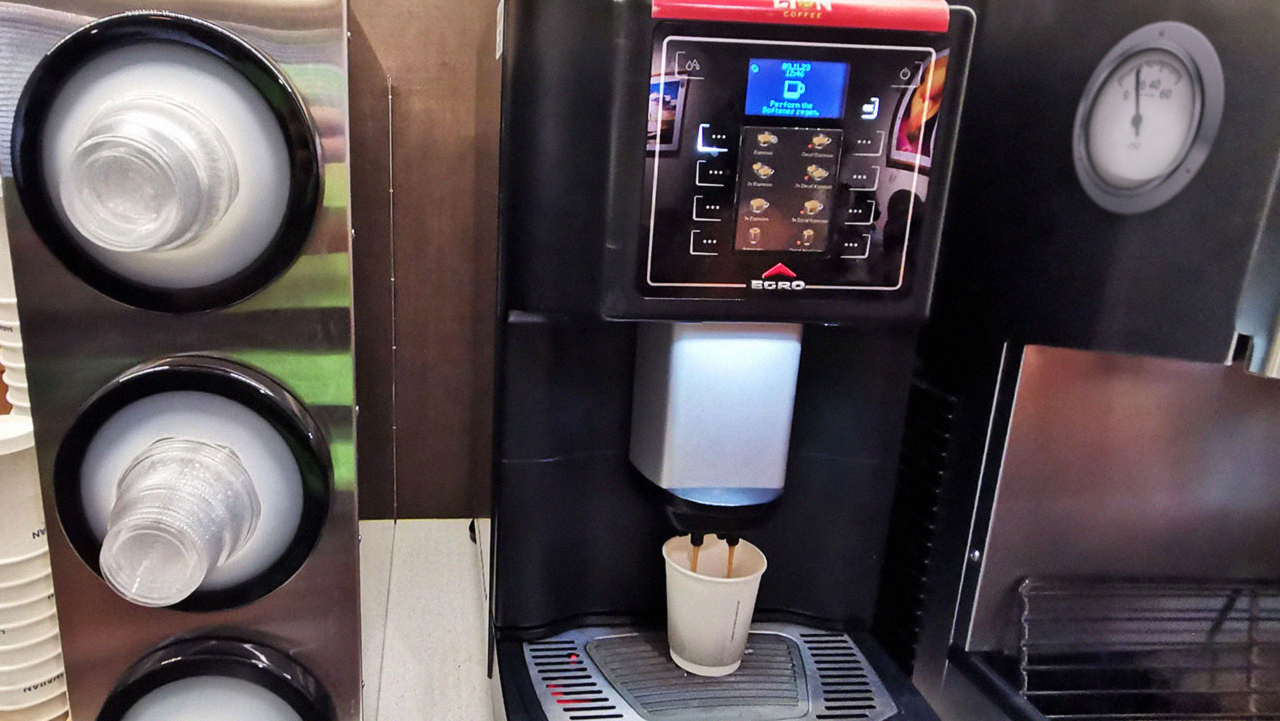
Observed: 20 V
